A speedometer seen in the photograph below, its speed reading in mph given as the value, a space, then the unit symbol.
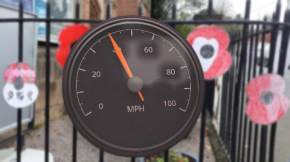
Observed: 40 mph
